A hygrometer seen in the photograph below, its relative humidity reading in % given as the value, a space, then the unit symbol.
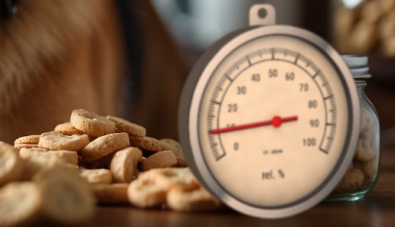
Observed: 10 %
